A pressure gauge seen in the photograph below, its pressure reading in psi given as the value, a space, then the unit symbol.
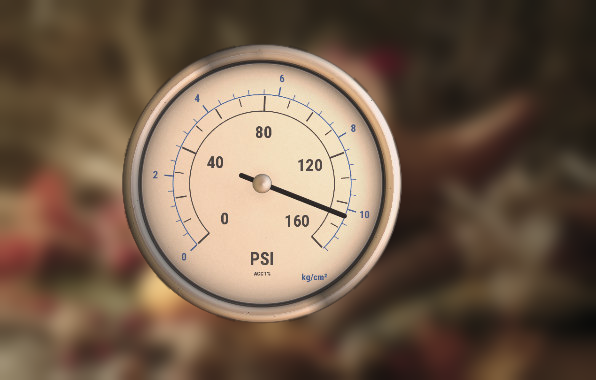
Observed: 145 psi
